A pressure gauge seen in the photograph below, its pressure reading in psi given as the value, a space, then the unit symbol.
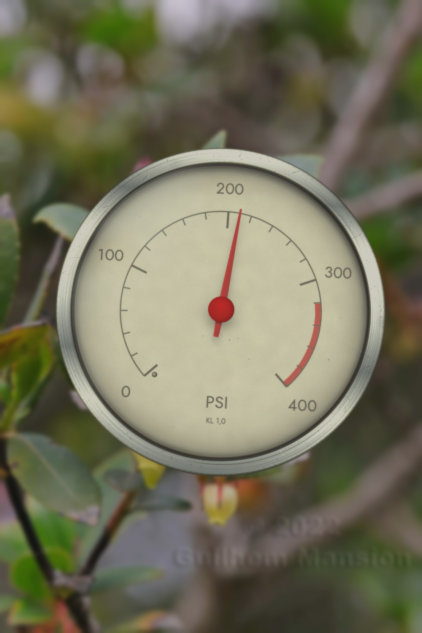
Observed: 210 psi
